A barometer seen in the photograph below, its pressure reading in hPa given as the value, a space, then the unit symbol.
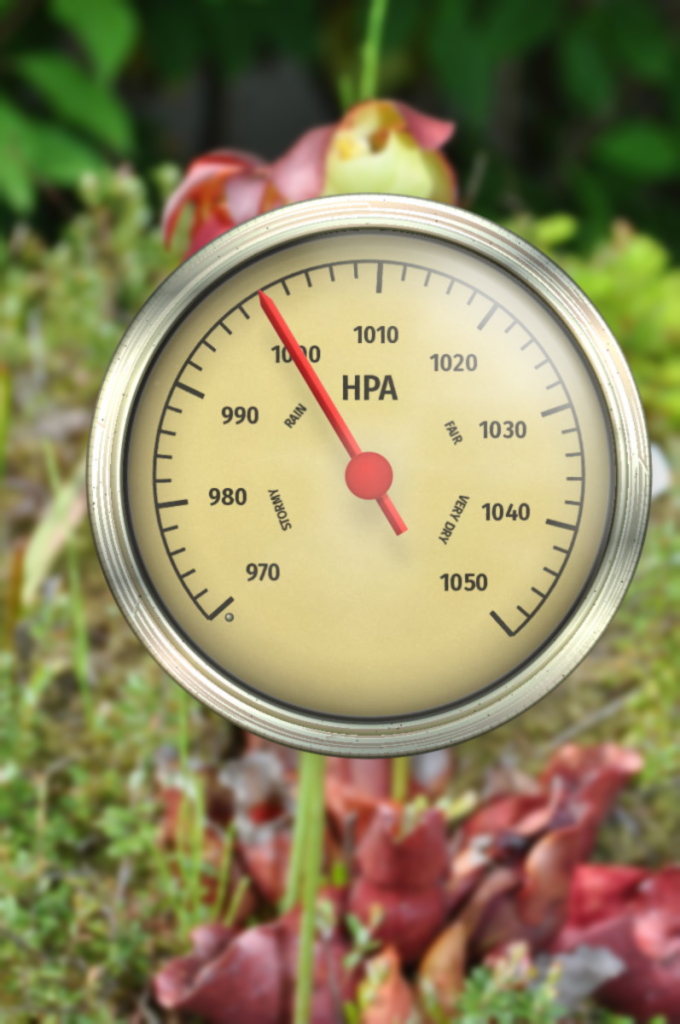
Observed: 1000 hPa
